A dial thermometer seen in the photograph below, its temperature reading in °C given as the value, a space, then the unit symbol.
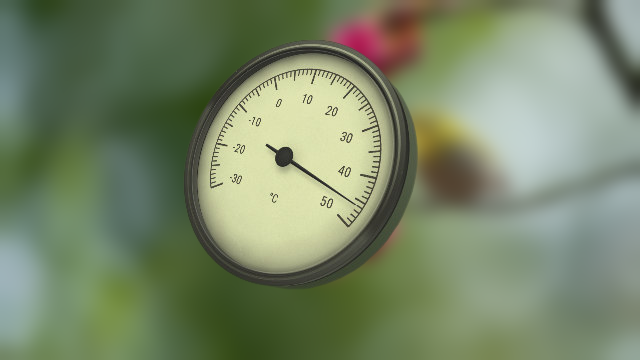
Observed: 46 °C
